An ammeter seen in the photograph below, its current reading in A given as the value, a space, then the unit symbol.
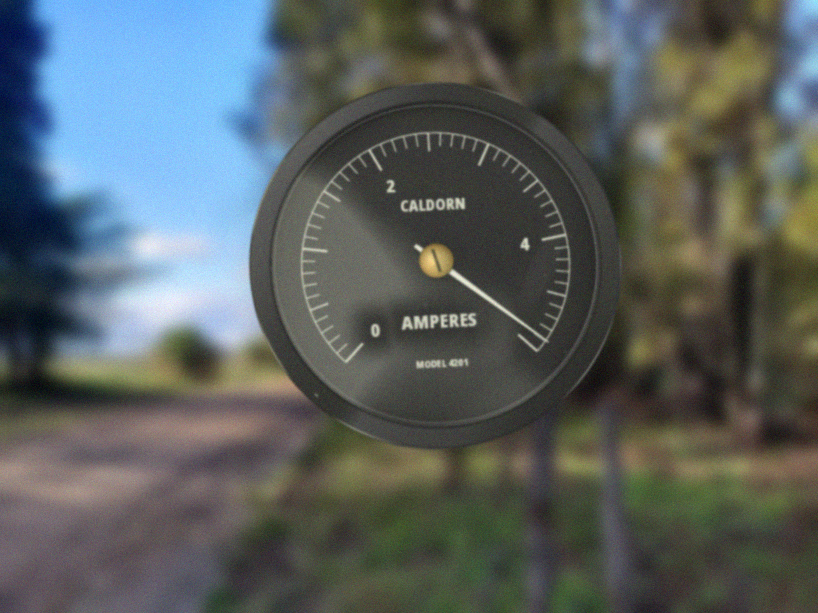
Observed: 4.9 A
